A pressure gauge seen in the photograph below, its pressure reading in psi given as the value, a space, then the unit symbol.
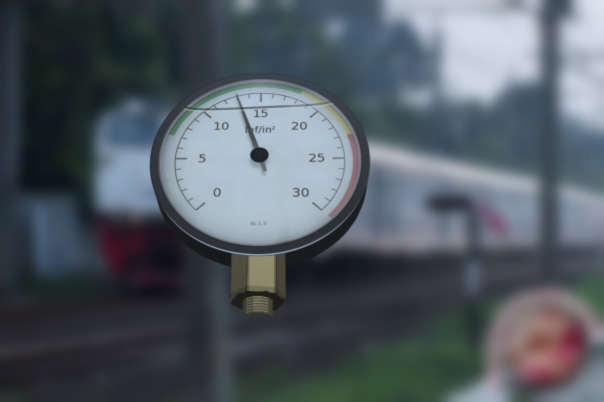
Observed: 13 psi
